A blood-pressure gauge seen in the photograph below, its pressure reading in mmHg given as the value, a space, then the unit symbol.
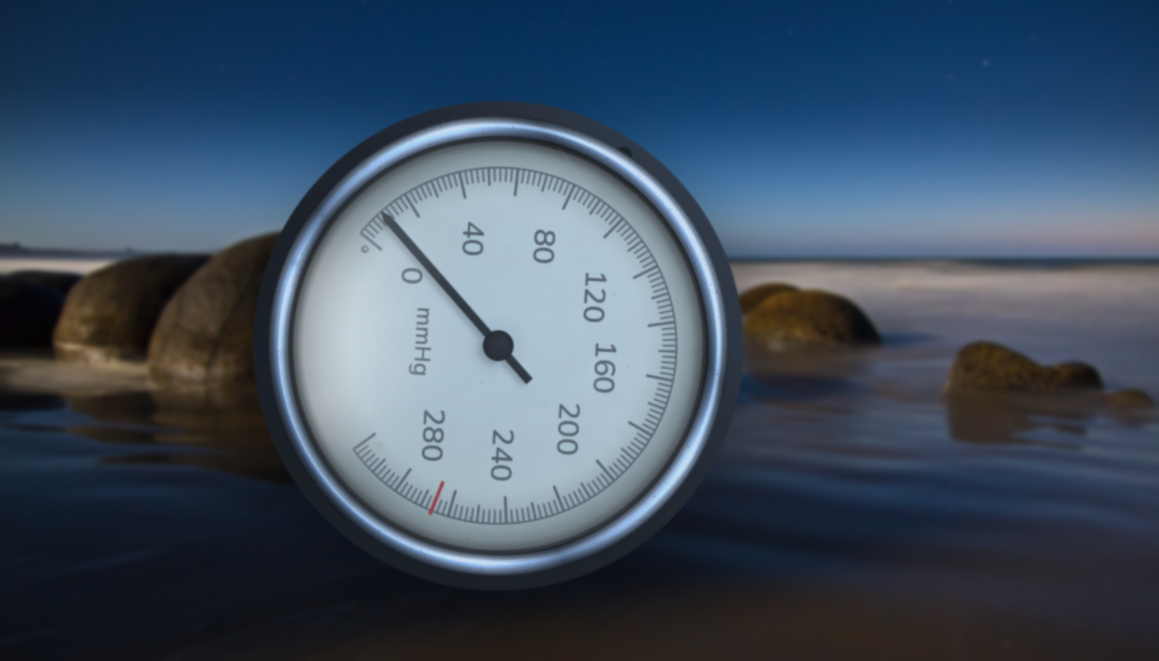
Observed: 10 mmHg
